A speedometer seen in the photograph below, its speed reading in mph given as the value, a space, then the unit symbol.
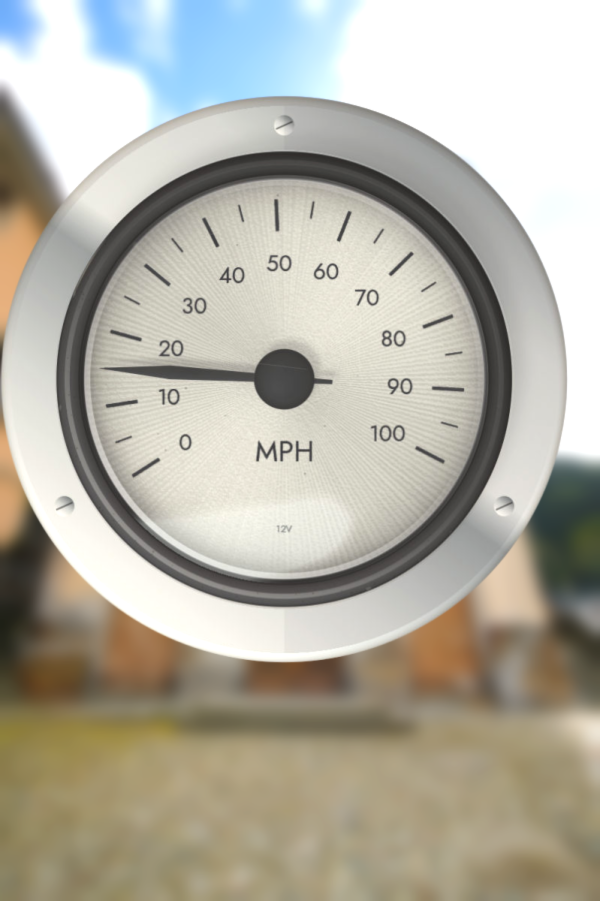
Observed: 15 mph
